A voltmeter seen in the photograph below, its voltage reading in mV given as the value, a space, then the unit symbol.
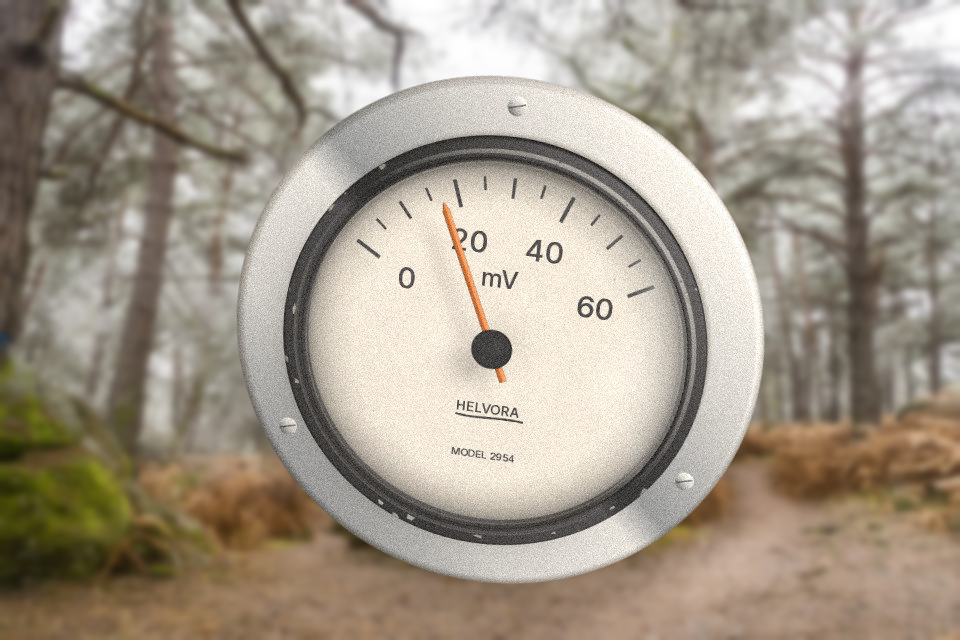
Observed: 17.5 mV
